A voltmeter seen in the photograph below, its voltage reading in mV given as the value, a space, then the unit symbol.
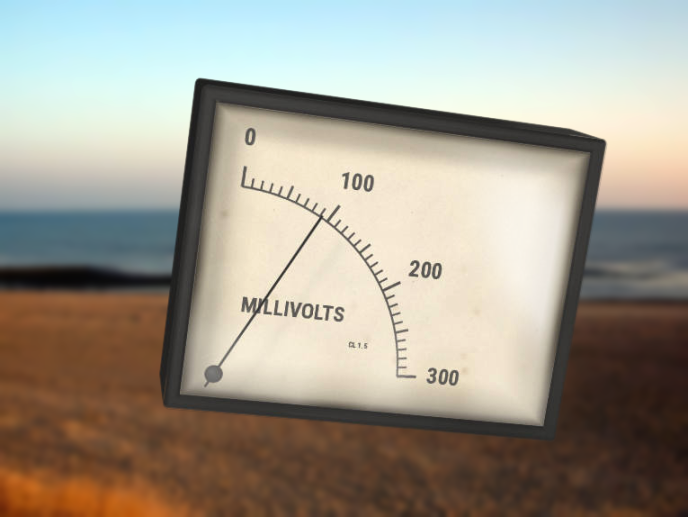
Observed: 90 mV
